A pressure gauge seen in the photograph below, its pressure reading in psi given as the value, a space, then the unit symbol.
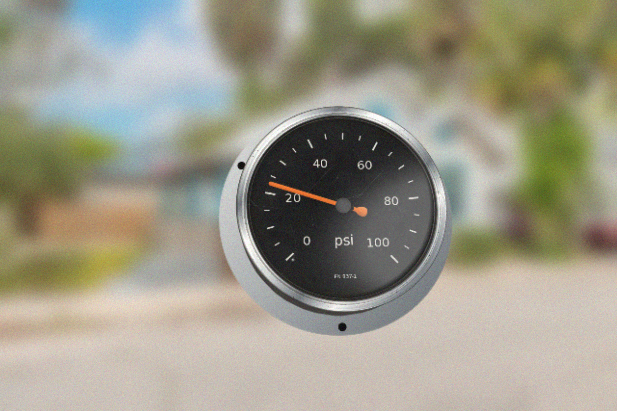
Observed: 22.5 psi
